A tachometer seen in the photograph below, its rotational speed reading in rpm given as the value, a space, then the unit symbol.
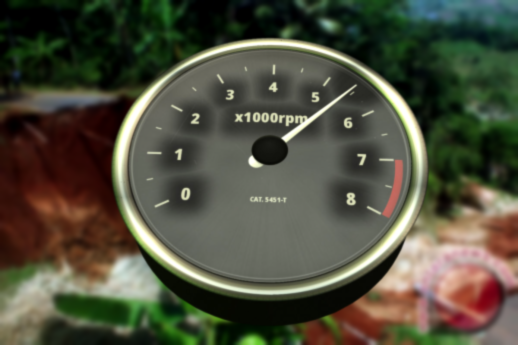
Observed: 5500 rpm
